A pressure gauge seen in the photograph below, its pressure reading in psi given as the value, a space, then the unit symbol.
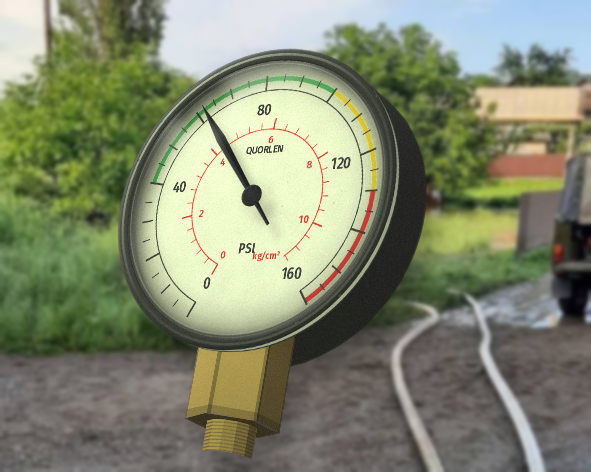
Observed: 62.5 psi
